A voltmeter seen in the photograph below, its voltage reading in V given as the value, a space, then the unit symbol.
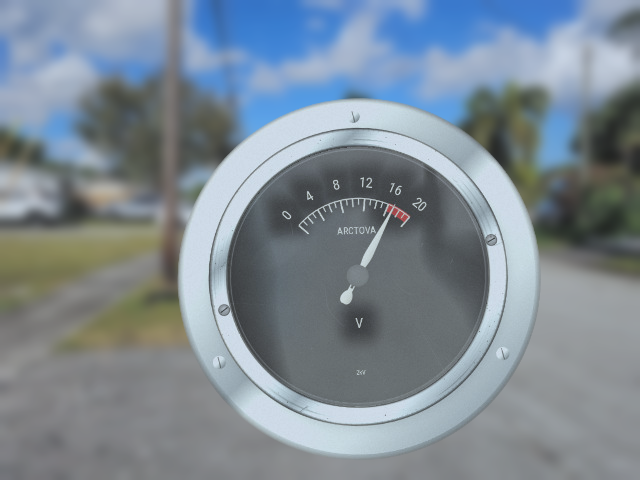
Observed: 17 V
